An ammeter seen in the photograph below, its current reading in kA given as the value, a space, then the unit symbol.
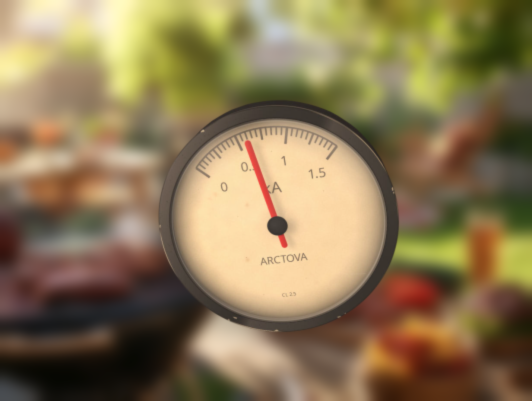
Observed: 0.6 kA
